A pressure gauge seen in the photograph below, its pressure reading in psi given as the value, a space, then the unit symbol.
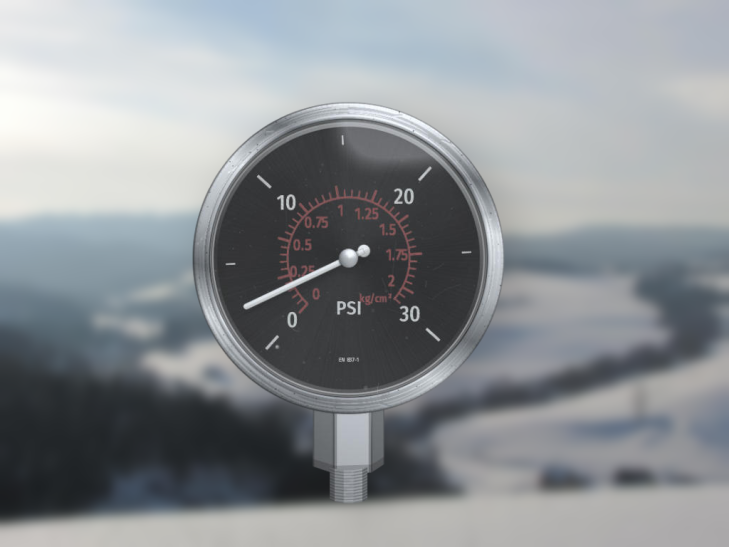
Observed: 2.5 psi
